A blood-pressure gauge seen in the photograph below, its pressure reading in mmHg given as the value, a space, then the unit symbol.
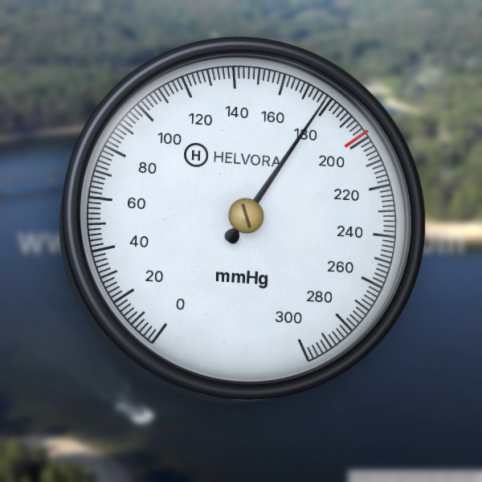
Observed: 178 mmHg
